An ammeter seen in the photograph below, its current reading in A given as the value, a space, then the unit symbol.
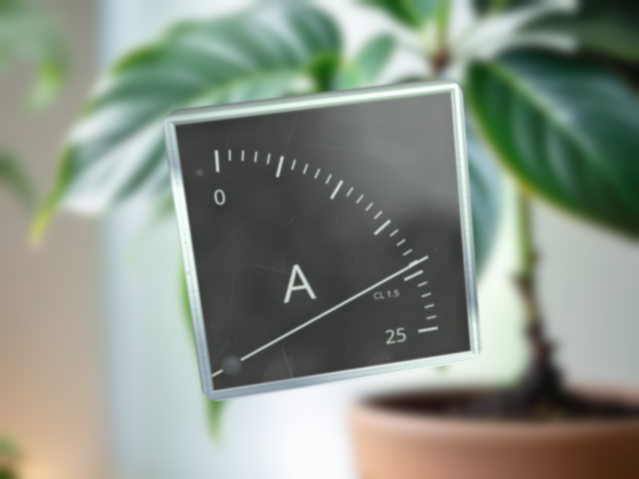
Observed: 19 A
